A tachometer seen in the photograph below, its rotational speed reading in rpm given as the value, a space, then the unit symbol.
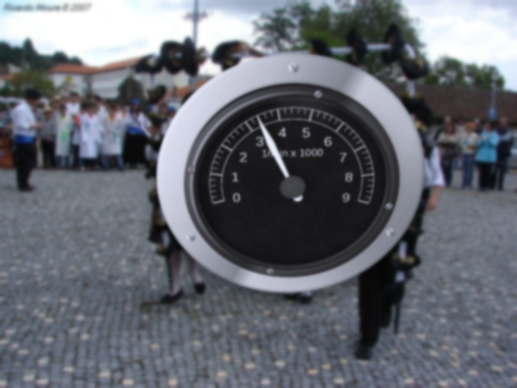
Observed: 3400 rpm
